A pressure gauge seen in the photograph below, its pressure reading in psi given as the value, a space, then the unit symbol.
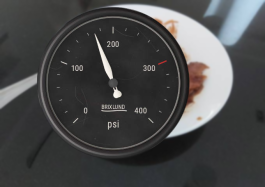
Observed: 170 psi
